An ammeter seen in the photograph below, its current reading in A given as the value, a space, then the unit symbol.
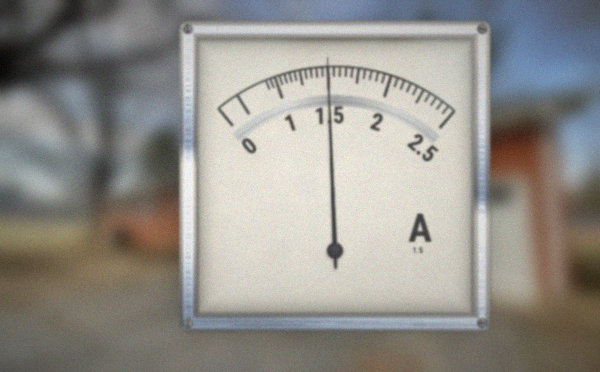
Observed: 1.5 A
